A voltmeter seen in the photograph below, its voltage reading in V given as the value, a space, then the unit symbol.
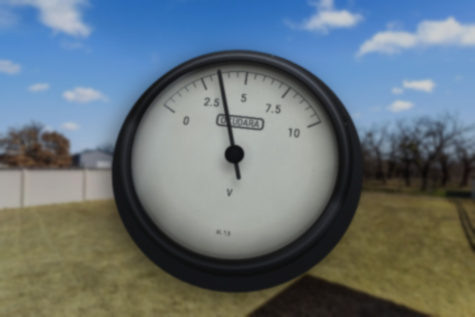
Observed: 3.5 V
